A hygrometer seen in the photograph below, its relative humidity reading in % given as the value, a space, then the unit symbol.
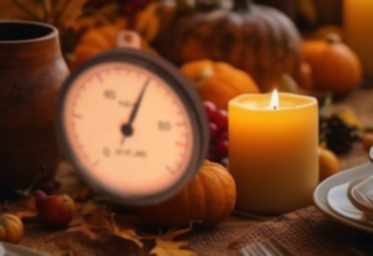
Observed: 60 %
